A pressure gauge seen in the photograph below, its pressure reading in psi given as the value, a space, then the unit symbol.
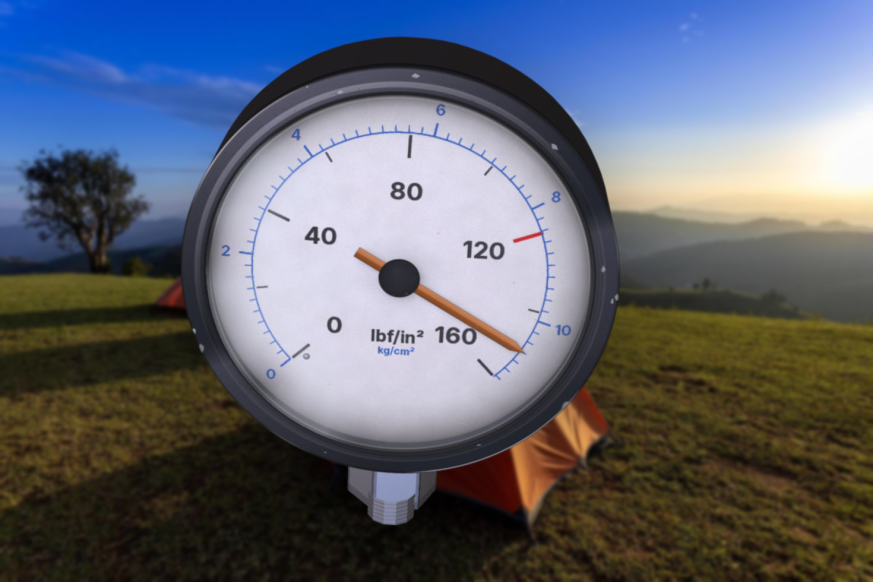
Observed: 150 psi
